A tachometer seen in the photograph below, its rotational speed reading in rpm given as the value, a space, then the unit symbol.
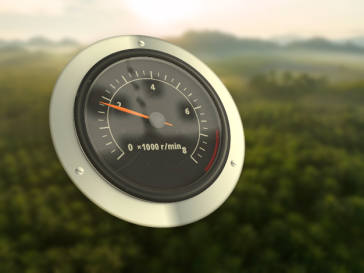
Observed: 1750 rpm
